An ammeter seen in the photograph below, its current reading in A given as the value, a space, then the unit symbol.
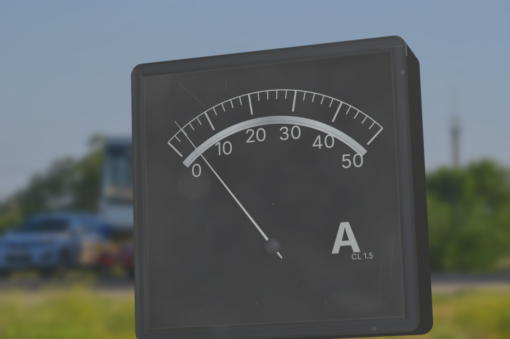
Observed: 4 A
